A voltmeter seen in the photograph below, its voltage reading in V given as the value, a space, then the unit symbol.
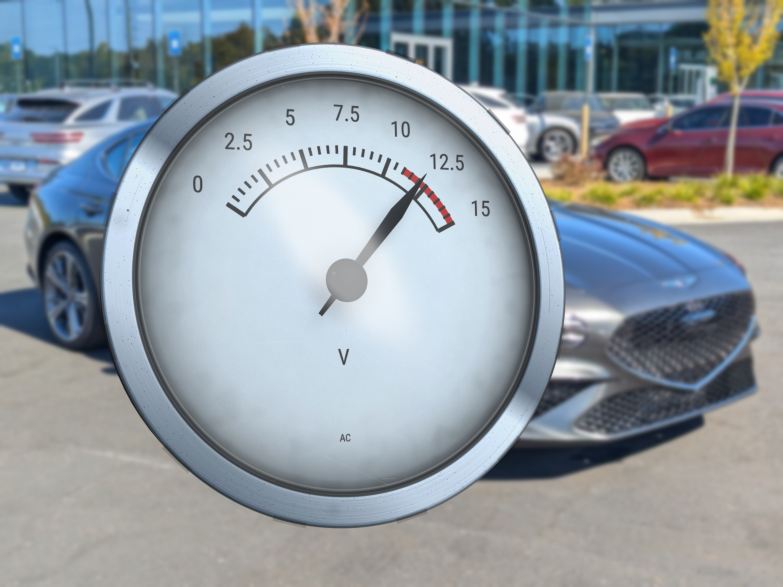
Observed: 12 V
